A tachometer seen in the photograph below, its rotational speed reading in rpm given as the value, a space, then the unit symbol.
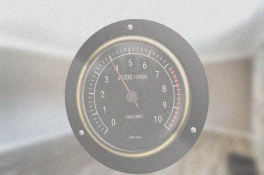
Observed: 4000 rpm
